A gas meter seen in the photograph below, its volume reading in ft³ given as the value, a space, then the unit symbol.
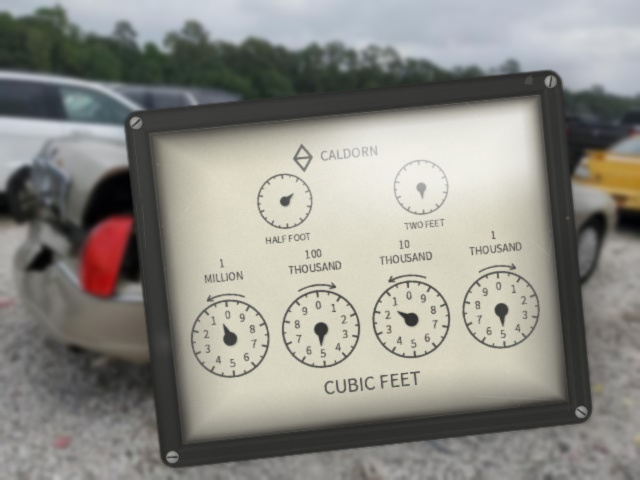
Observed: 51500 ft³
